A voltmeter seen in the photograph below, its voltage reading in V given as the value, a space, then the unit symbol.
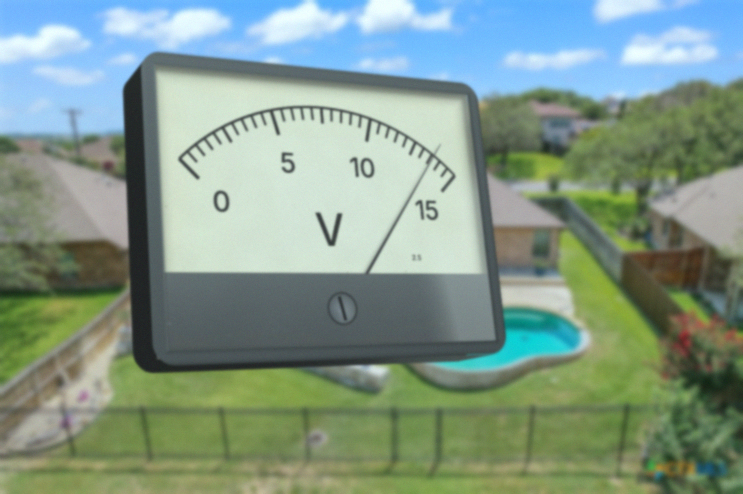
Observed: 13.5 V
